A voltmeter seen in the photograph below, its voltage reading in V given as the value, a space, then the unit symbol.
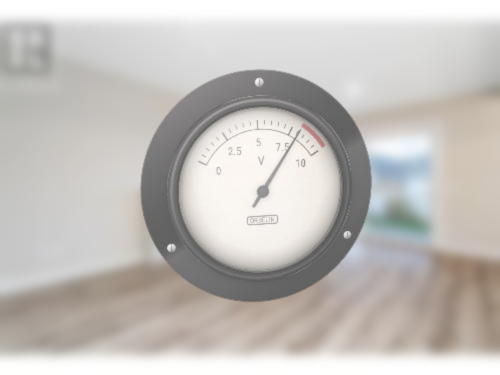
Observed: 8 V
